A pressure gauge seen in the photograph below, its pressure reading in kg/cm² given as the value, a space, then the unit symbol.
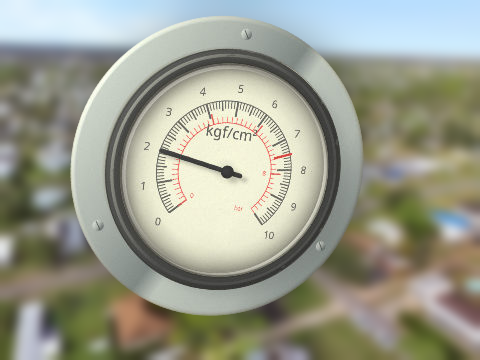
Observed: 2 kg/cm²
